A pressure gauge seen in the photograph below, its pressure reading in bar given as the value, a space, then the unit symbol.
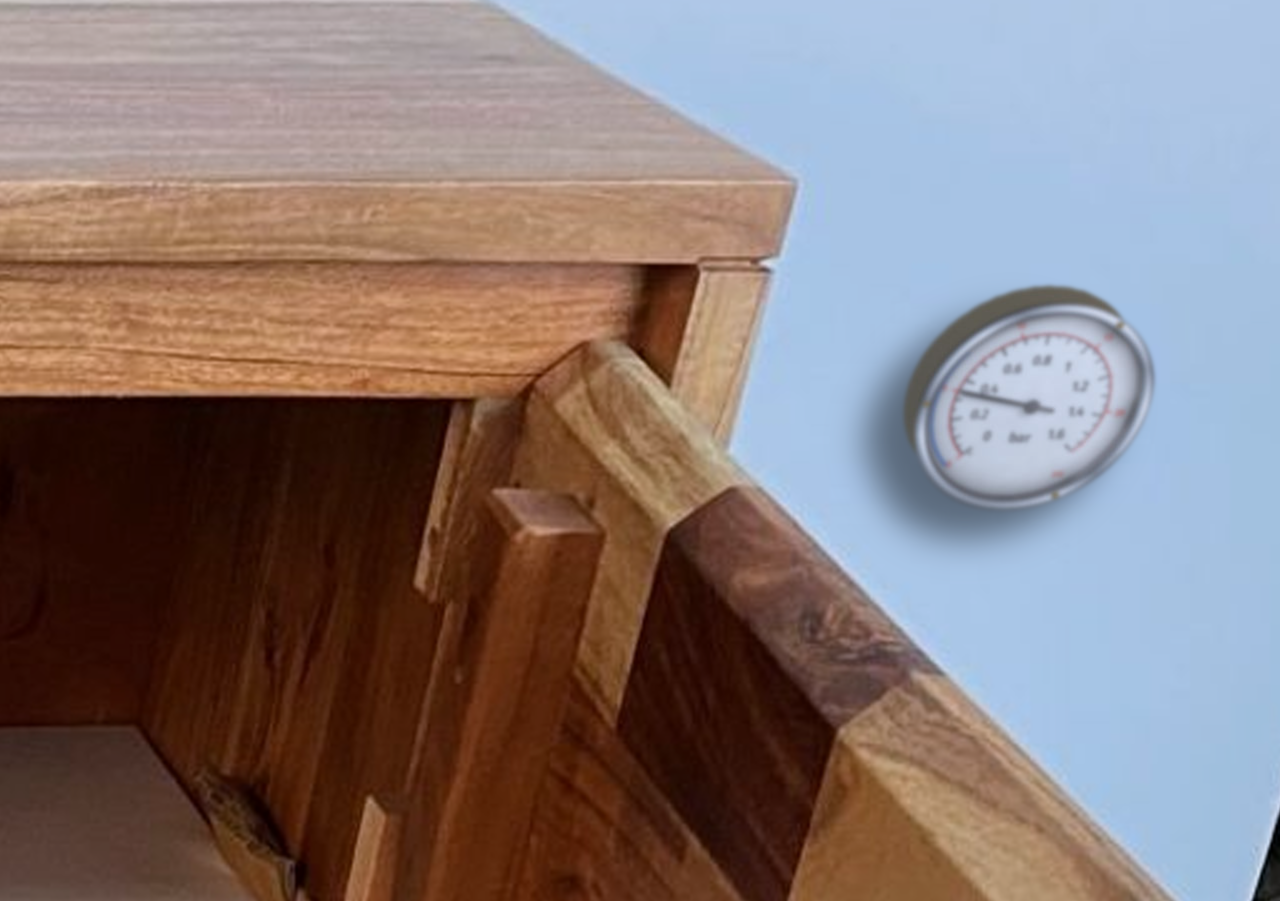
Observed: 0.35 bar
